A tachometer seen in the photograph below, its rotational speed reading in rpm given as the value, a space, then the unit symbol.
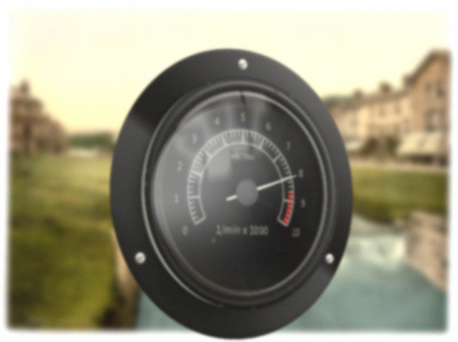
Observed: 8000 rpm
